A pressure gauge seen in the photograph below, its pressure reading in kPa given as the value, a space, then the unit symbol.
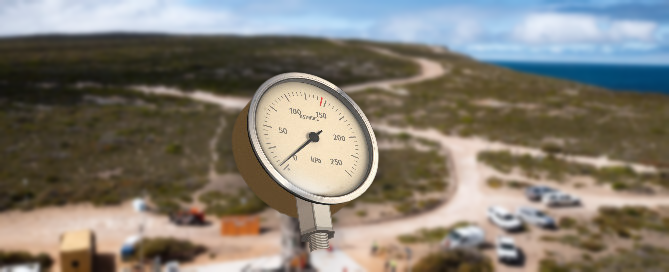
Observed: 5 kPa
